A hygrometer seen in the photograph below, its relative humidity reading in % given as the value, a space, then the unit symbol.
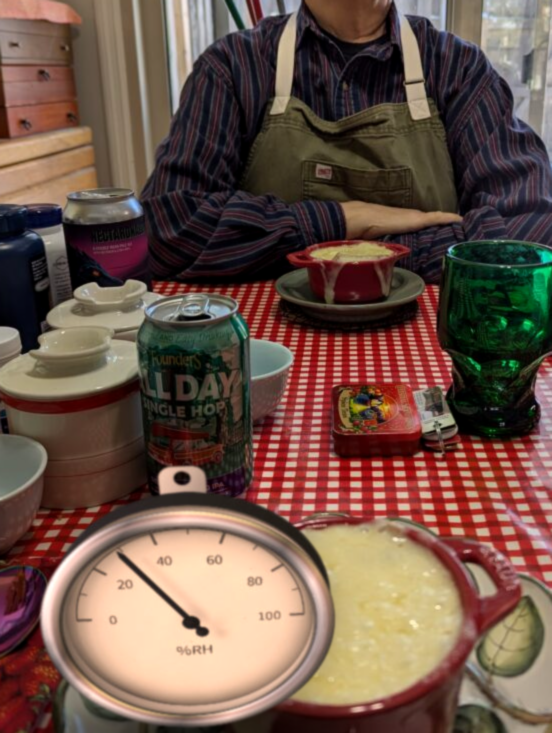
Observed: 30 %
